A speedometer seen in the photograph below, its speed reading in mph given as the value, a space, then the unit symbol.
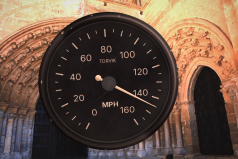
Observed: 145 mph
